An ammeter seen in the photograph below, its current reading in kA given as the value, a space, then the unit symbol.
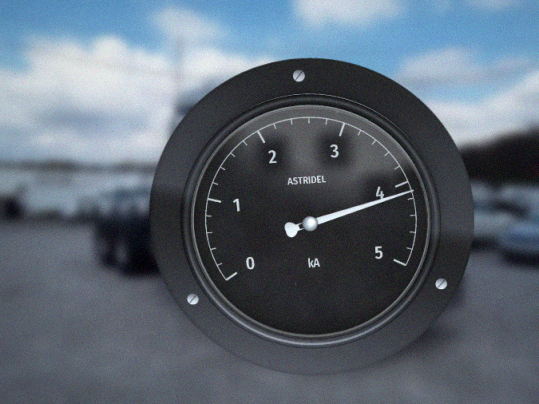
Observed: 4.1 kA
